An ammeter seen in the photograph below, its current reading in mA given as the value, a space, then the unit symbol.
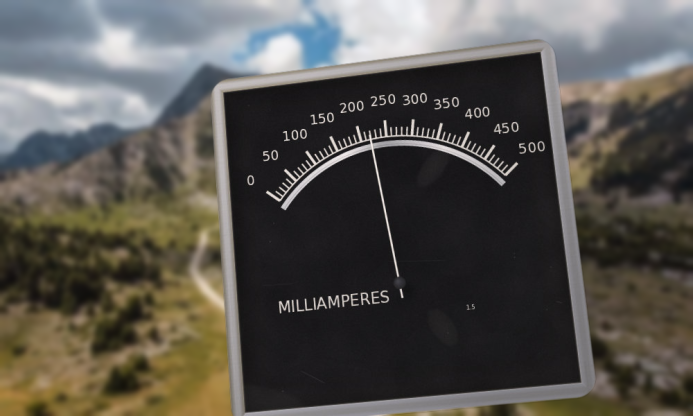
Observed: 220 mA
